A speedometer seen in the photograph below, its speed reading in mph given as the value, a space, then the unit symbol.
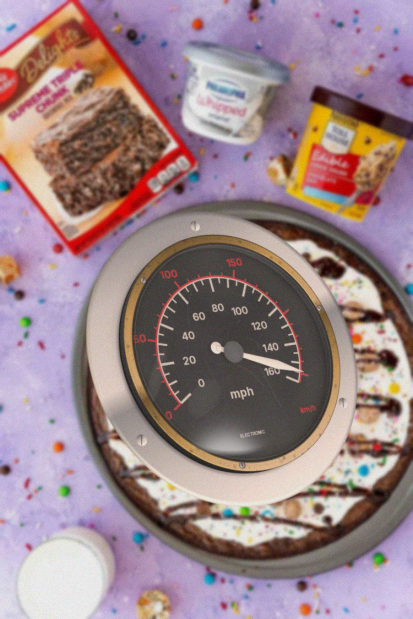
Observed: 155 mph
